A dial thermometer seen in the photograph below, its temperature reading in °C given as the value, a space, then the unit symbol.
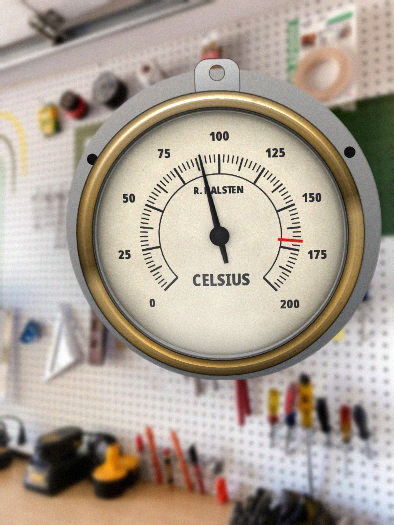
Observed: 90 °C
